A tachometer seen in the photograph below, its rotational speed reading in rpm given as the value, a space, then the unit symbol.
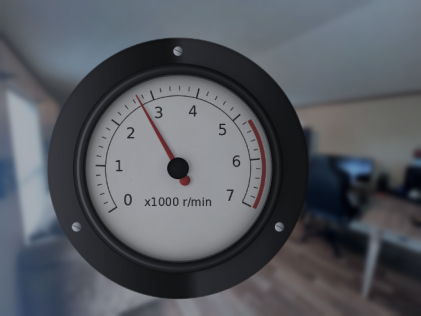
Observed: 2700 rpm
